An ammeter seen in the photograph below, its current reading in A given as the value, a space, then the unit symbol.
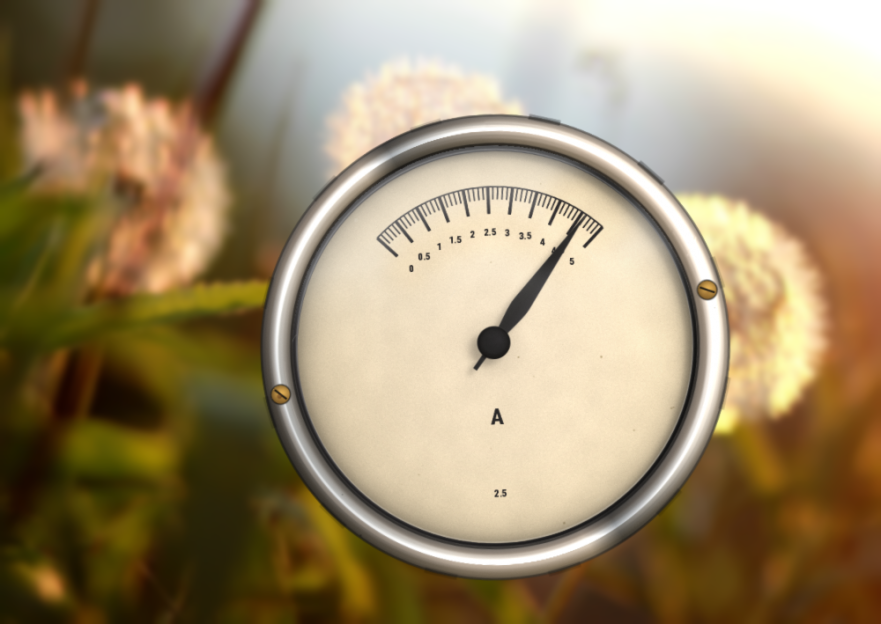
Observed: 4.6 A
